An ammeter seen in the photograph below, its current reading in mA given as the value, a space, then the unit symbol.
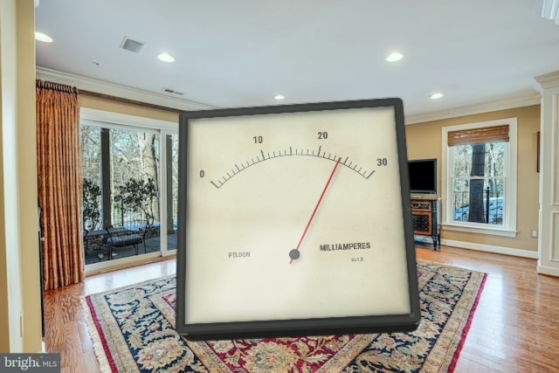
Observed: 24 mA
